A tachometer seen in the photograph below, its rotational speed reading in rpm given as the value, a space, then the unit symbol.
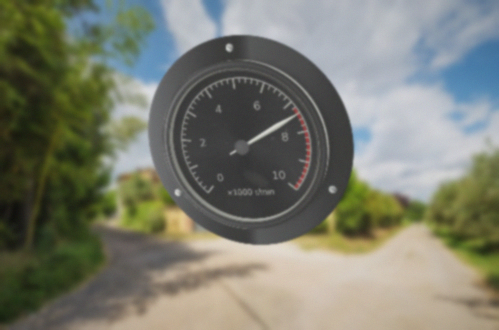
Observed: 7400 rpm
